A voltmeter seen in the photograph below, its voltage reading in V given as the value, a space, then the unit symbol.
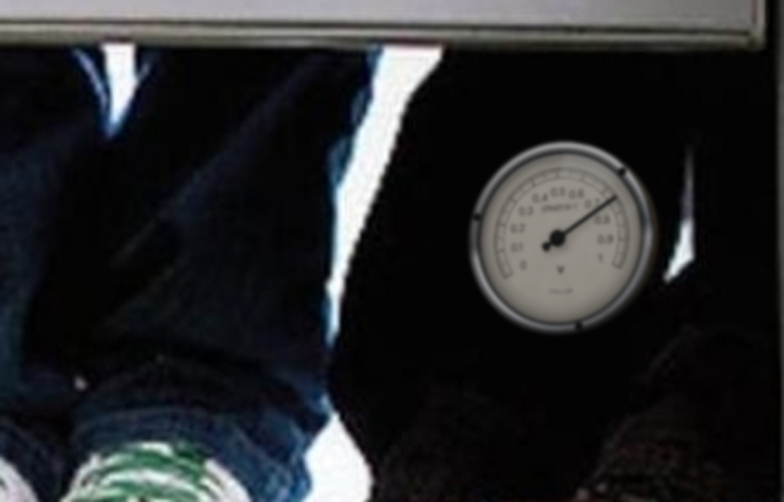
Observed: 0.75 V
